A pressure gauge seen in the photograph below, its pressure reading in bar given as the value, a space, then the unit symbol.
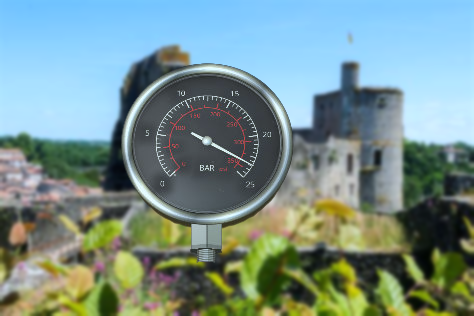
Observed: 23.5 bar
